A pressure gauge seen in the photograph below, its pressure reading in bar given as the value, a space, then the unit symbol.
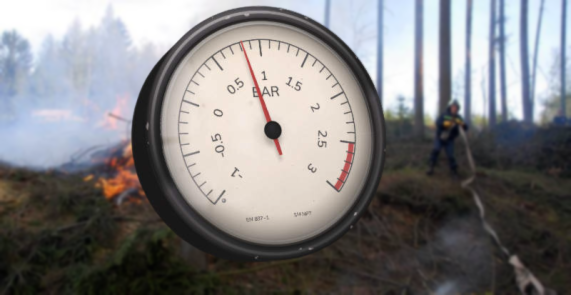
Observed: 0.8 bar
